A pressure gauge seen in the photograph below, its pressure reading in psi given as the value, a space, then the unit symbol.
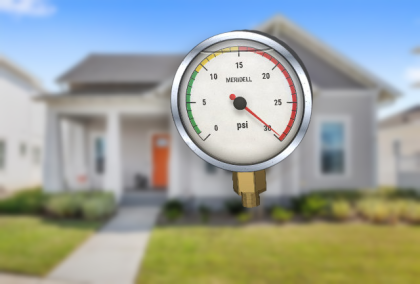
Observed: 29.5 psi
